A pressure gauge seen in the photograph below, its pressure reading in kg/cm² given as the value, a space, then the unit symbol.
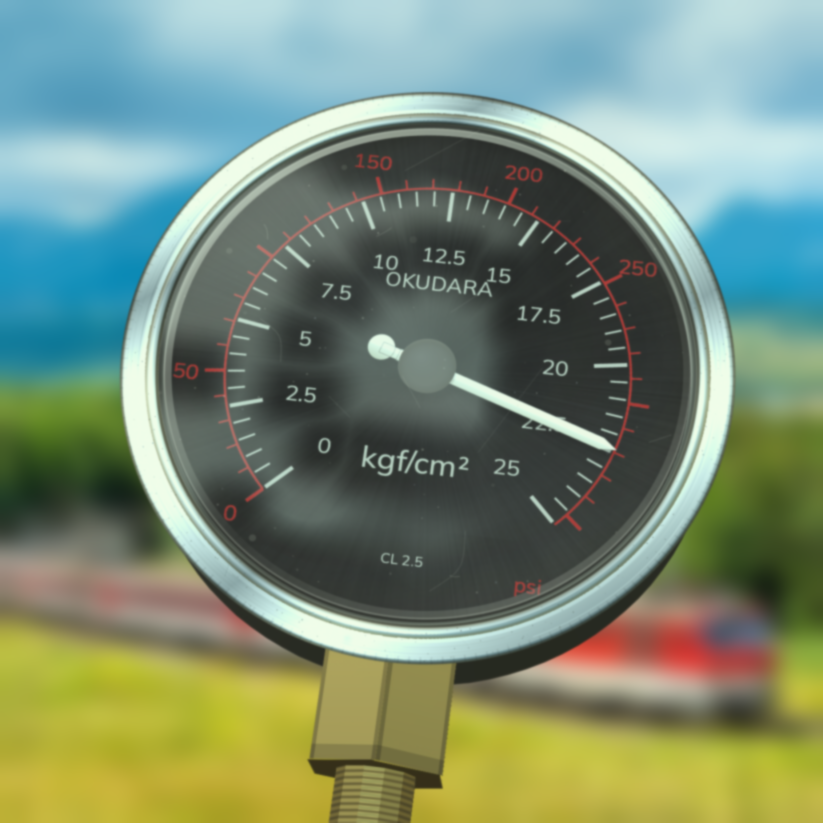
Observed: 22.5 kg/cm²
